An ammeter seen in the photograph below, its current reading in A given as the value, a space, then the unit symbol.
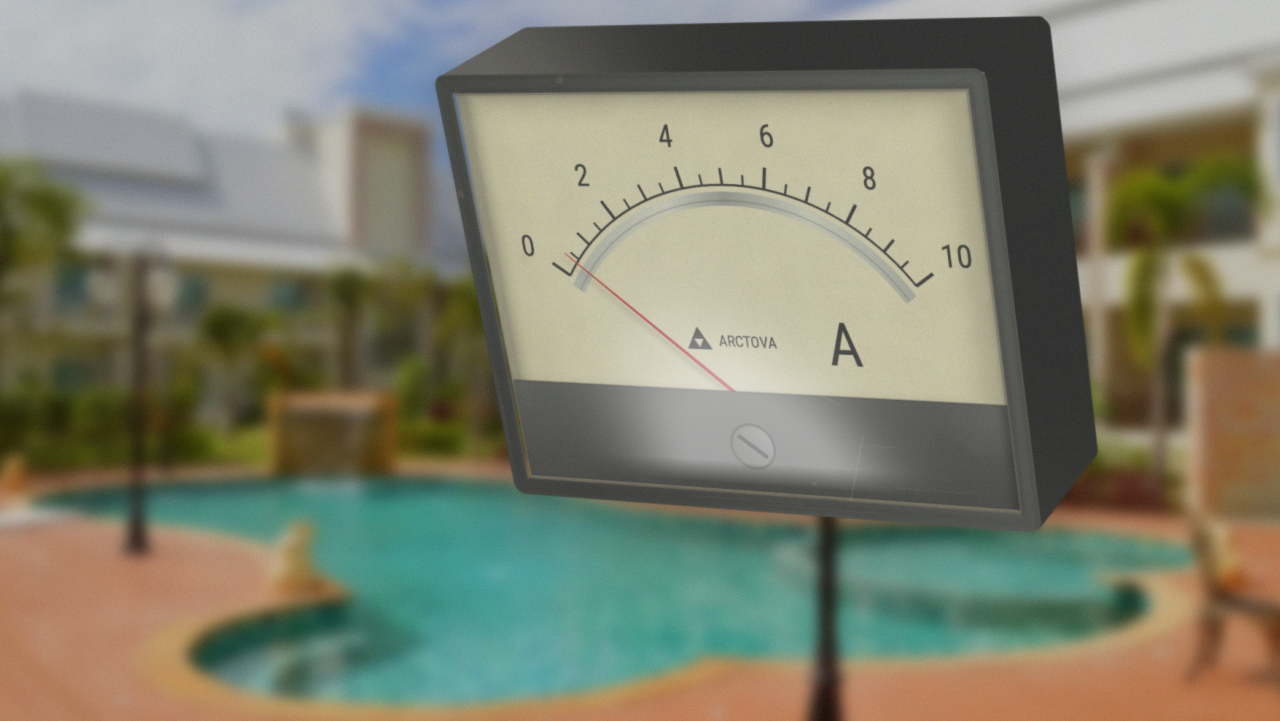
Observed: 0.5 A
